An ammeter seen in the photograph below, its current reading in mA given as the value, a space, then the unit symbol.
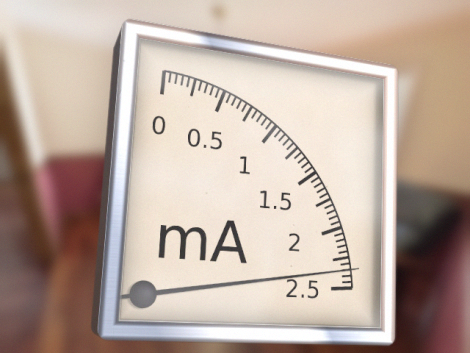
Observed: 2.35 mA
